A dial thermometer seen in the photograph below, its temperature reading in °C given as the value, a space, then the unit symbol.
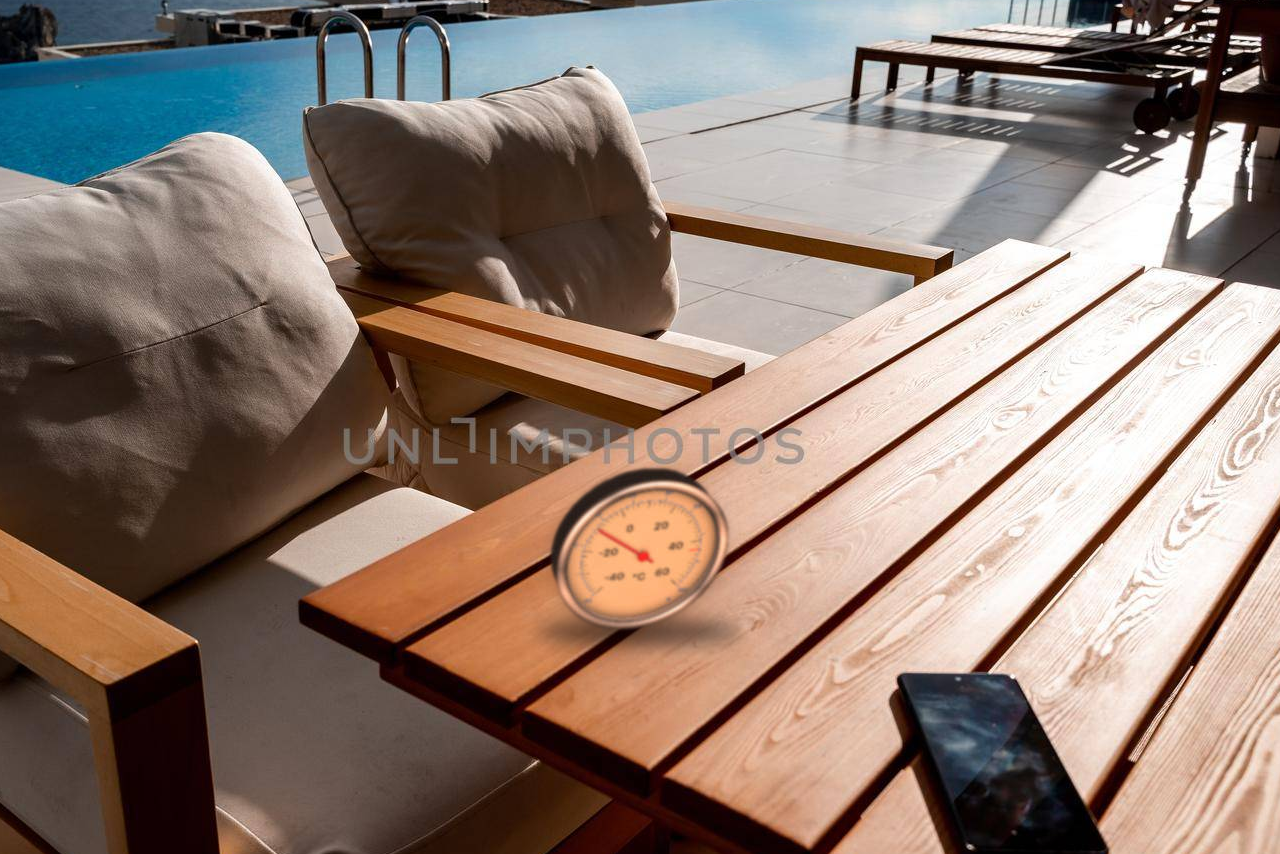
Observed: -10 °C
